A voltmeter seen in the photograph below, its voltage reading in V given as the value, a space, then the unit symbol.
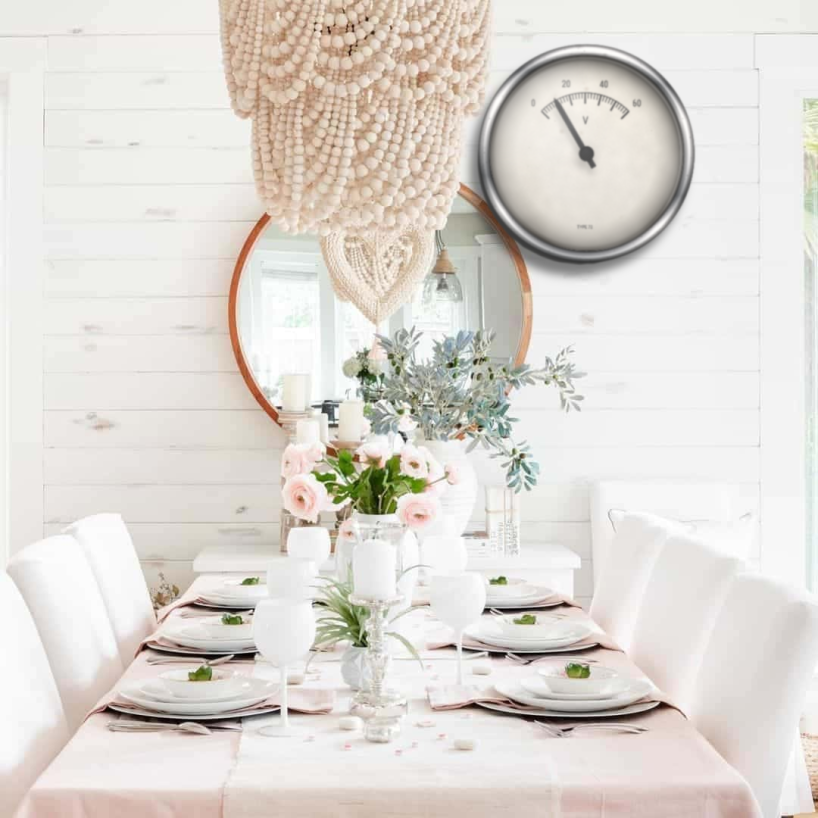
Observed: 10 V
